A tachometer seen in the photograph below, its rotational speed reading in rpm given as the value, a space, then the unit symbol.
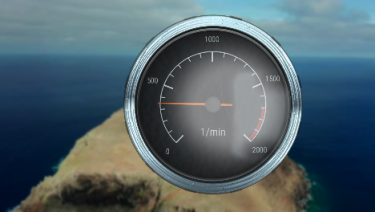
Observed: 350 rpm
